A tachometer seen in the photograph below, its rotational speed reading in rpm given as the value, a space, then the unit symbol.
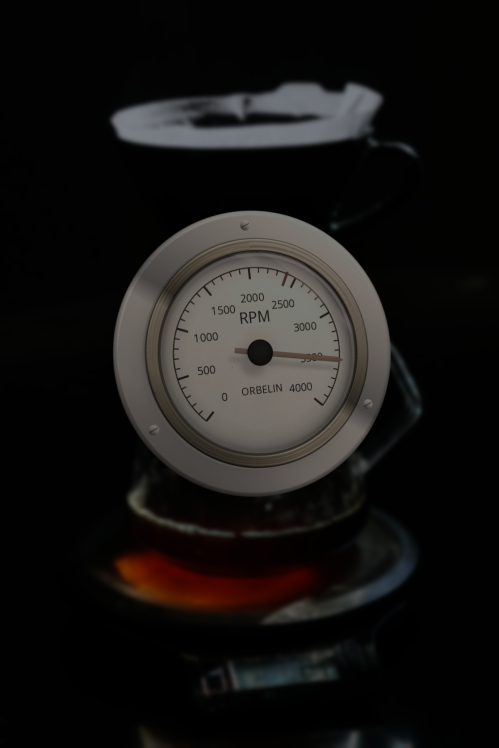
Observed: 3500 rpm
